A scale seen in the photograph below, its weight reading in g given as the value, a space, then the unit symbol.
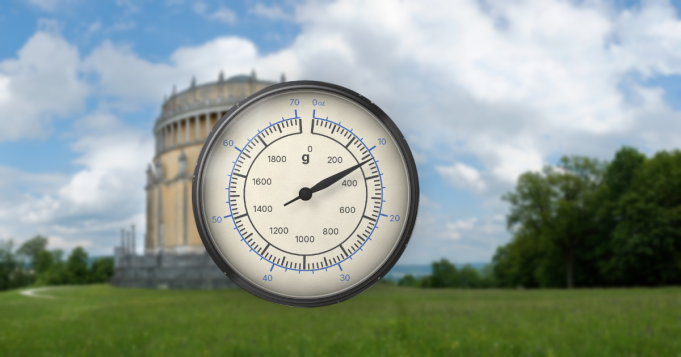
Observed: 320 g
